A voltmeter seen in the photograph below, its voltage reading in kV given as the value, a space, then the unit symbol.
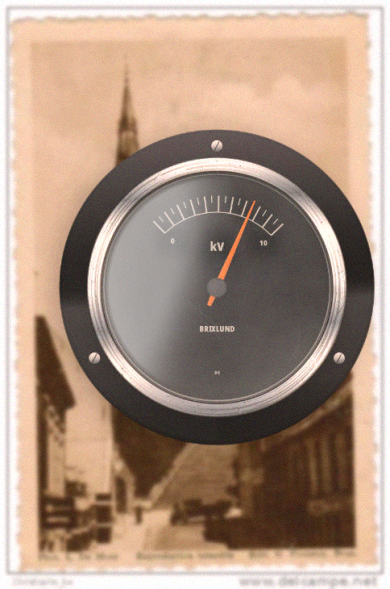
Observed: 7.5 kV
